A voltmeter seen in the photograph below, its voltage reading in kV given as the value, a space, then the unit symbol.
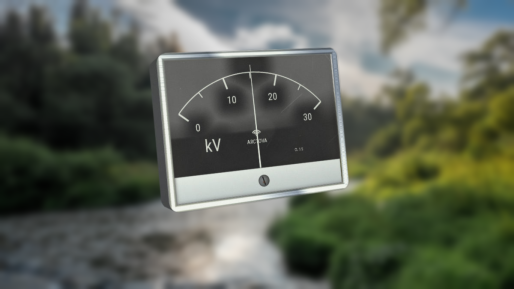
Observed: 15 kV
